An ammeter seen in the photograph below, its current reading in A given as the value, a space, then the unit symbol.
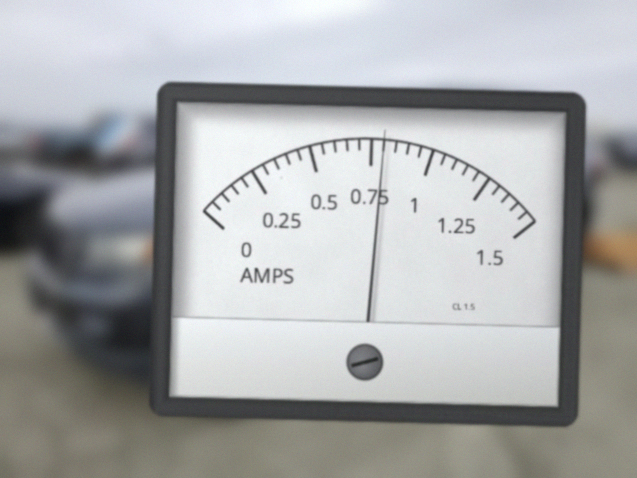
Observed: 0.8 A
